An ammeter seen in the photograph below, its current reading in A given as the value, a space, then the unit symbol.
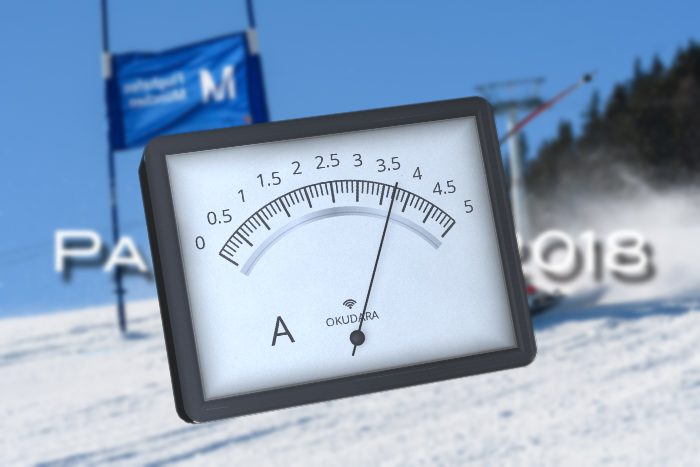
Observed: 3.7 A
